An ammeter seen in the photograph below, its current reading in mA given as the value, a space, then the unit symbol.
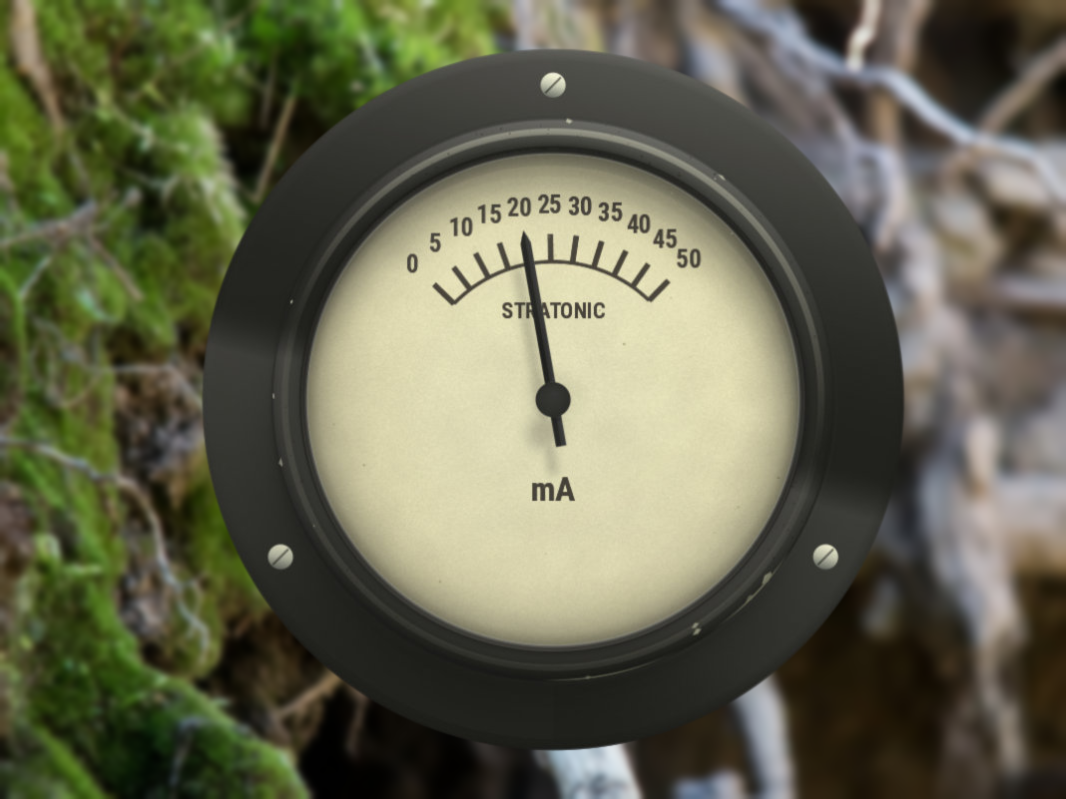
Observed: 20 mA
